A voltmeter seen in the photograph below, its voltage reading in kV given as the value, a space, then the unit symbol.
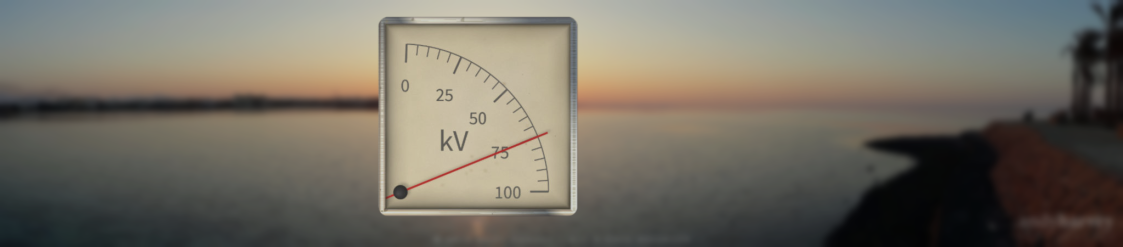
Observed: 75 kV
